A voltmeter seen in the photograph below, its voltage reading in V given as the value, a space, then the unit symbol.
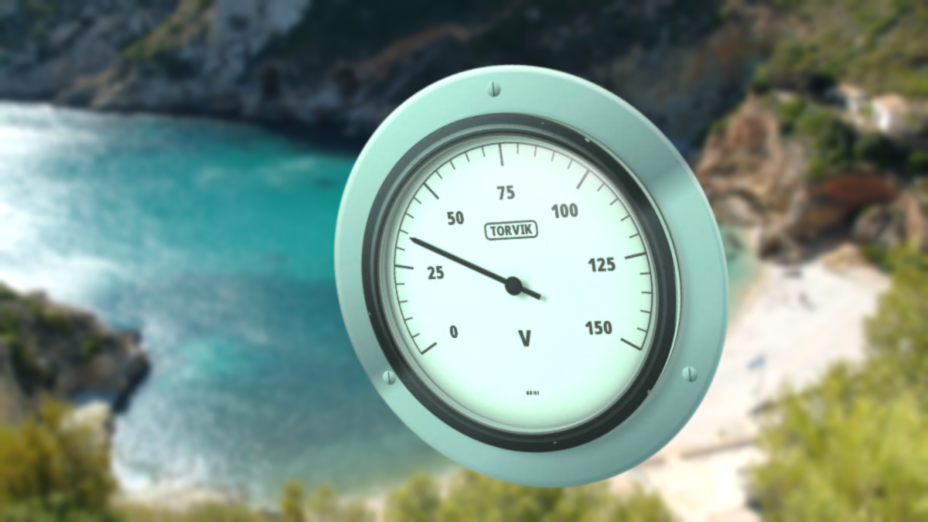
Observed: 35 V
